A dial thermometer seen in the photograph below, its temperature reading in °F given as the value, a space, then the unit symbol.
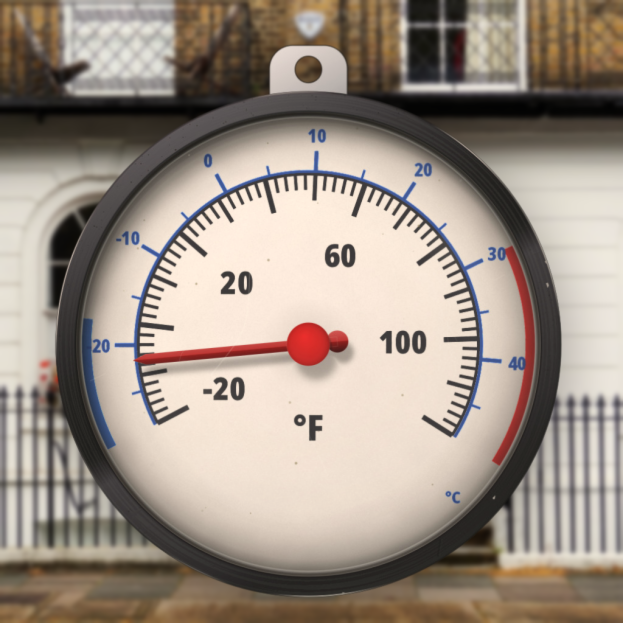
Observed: -7 °F
